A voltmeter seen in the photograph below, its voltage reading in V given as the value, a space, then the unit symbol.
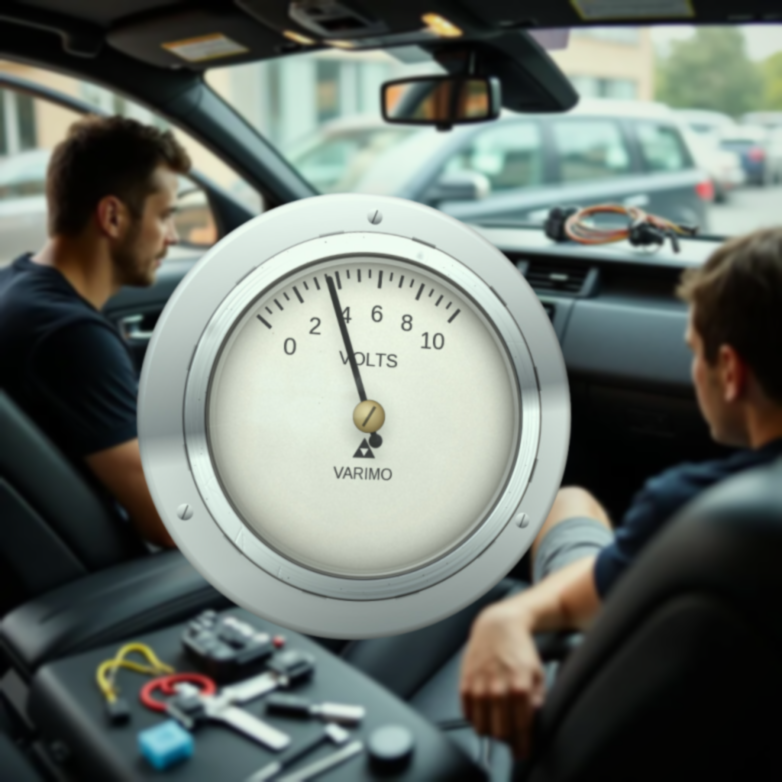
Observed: 3.5 V
